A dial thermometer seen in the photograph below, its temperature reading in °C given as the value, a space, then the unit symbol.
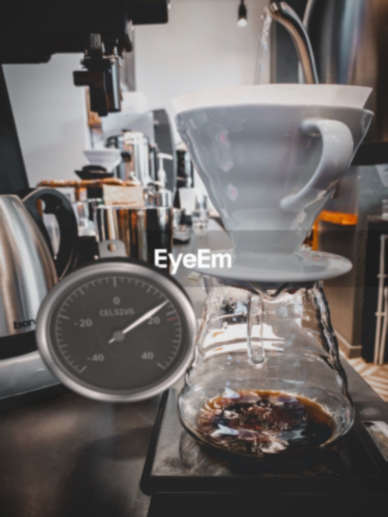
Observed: 16 °C
